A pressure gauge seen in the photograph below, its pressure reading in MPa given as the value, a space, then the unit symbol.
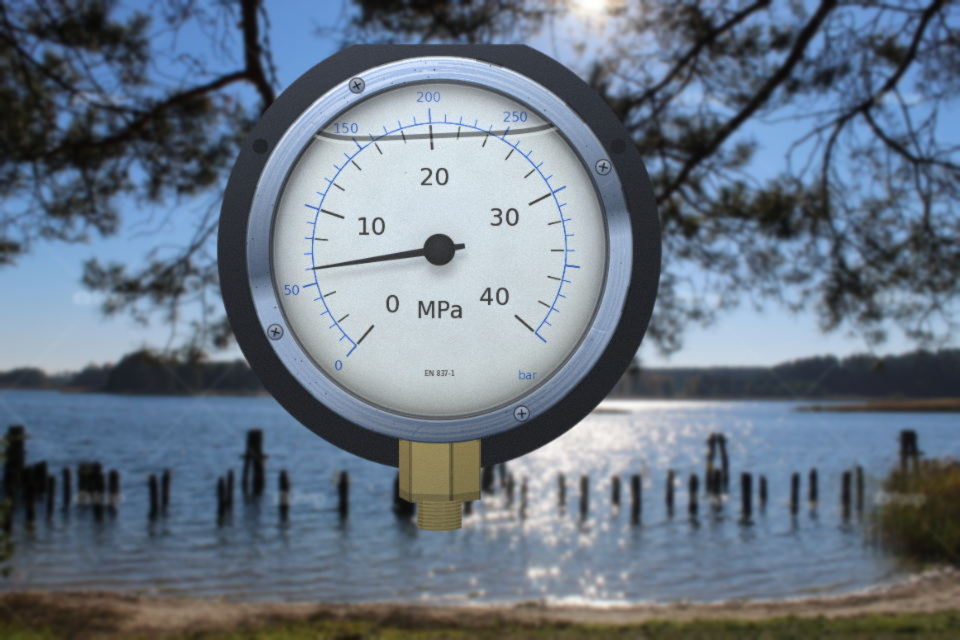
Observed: 6 MPa
